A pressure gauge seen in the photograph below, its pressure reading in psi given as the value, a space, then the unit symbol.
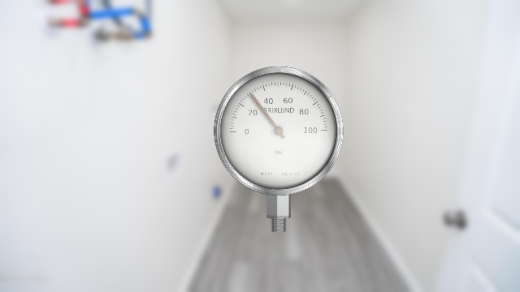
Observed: 30 psi
